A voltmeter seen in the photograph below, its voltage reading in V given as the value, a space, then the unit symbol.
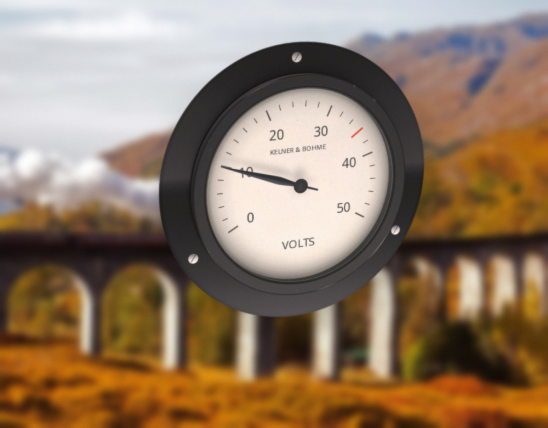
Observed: 10 V
